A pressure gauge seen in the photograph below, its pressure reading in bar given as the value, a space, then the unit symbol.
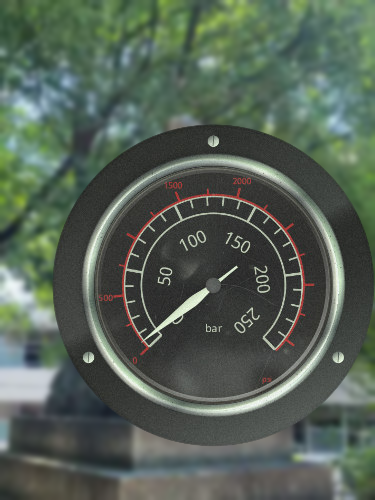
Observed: 5 bar
